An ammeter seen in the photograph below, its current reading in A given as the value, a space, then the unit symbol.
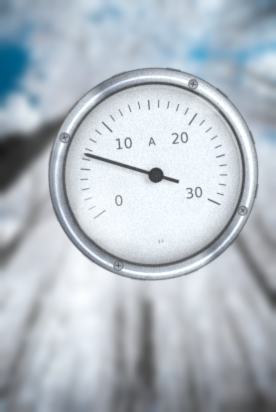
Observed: 6.5 A
